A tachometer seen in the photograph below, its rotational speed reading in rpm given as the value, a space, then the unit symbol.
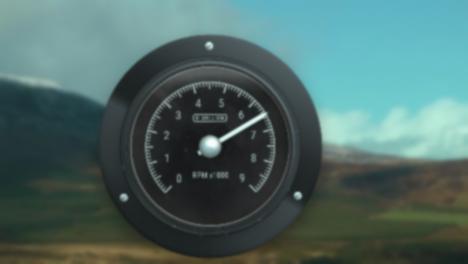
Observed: 6500 rpm
